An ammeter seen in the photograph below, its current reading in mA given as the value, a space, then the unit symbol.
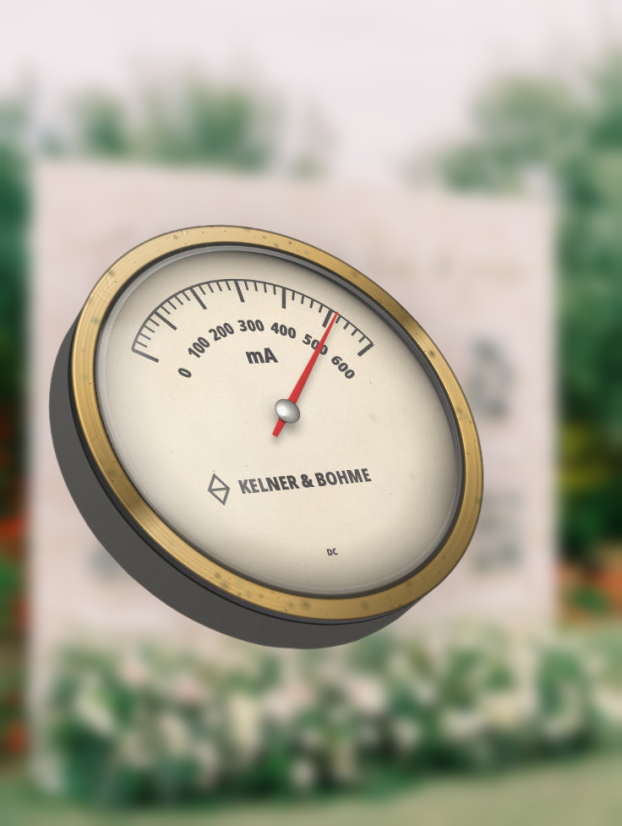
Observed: 510 mA
